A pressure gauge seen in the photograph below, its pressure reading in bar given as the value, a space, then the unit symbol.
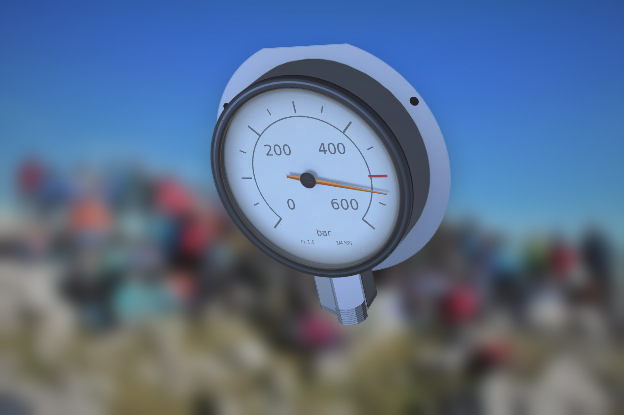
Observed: 525 bar
